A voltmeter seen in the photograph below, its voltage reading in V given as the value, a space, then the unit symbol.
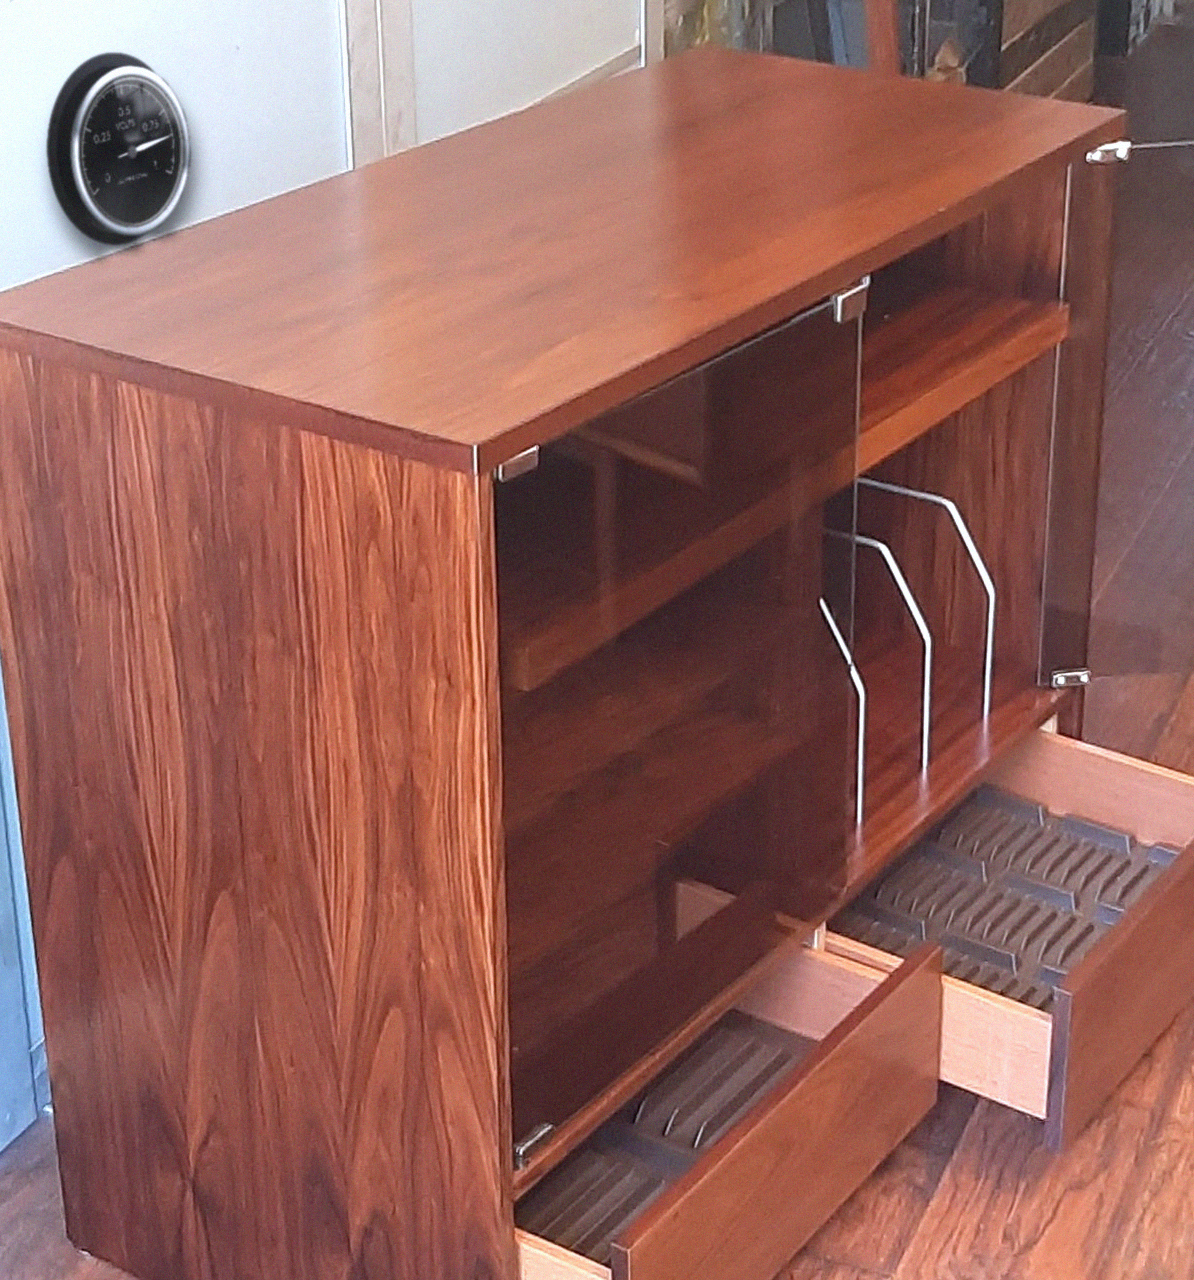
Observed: 0.85 V
